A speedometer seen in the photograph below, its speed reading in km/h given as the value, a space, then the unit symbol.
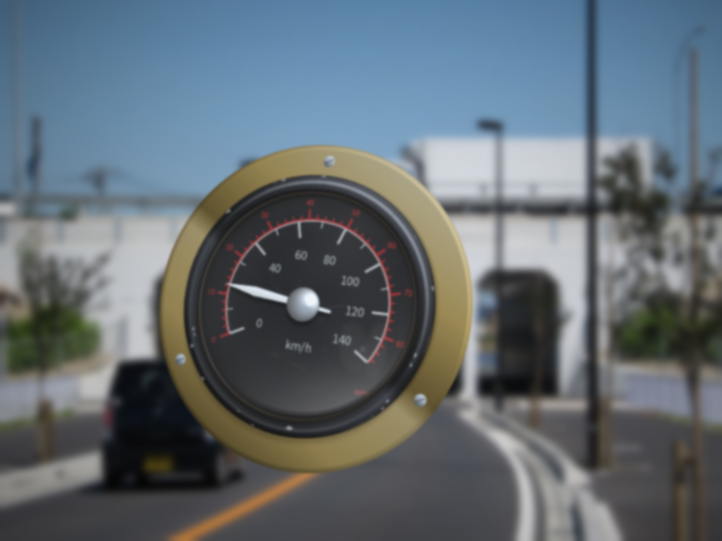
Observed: 20 km/h
